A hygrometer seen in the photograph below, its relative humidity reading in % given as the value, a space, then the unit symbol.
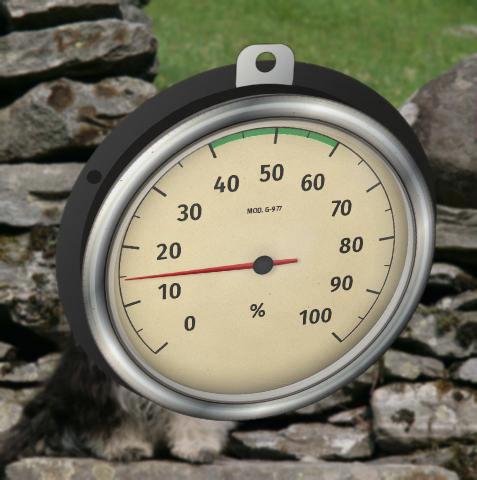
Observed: 15 %
